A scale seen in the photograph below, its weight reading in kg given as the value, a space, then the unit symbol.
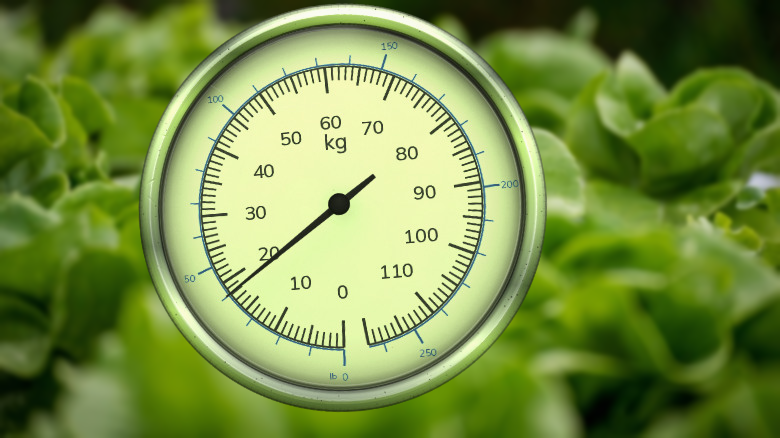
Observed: 18 kg
